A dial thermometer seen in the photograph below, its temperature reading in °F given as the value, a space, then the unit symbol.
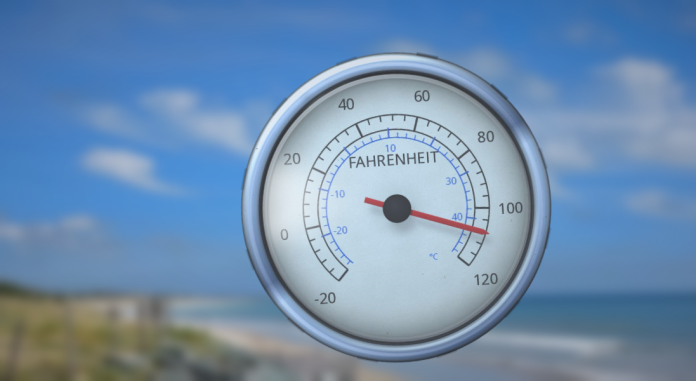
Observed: 108 °F
